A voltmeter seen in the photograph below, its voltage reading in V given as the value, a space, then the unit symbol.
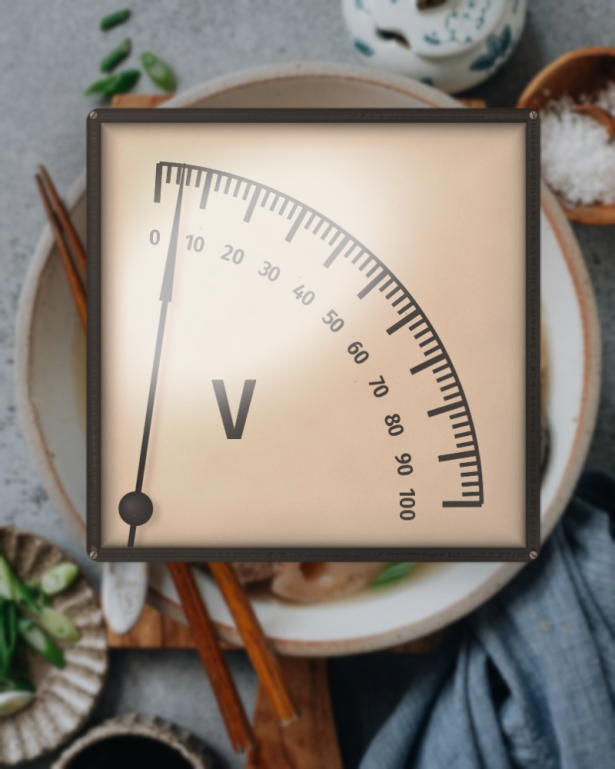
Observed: 5 V
